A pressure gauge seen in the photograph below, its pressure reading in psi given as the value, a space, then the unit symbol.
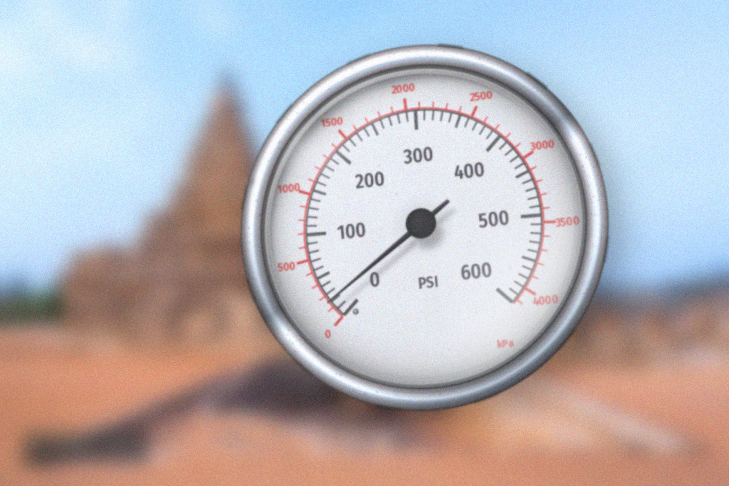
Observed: 20 psi
